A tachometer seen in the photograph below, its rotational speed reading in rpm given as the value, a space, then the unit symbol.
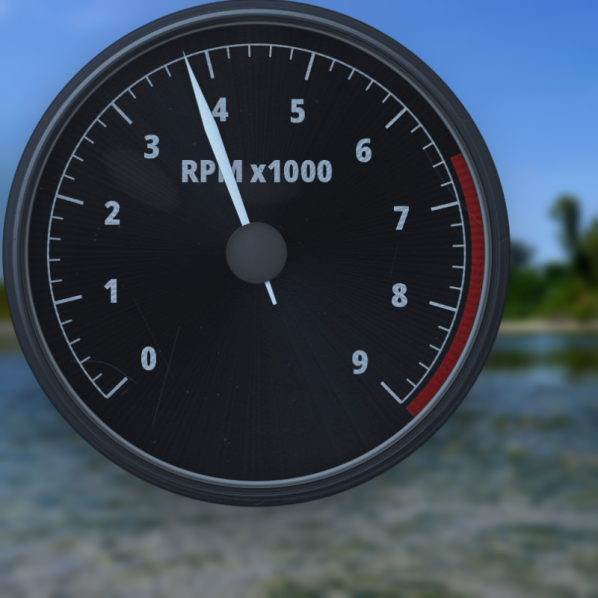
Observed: 3800 rpm
